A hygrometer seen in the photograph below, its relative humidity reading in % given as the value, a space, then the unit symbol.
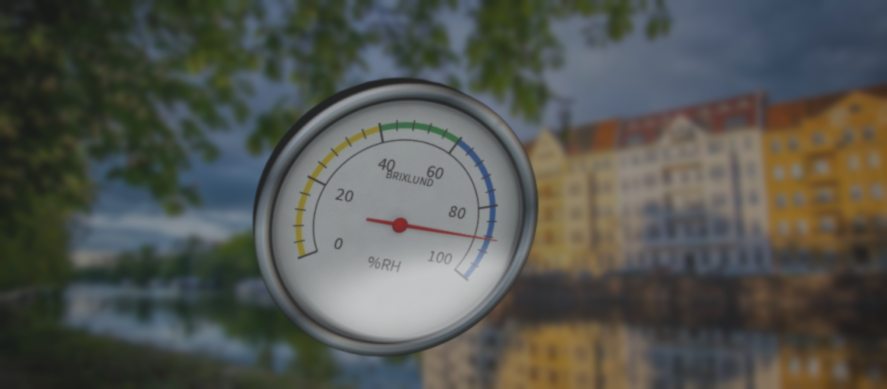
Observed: 88 %
